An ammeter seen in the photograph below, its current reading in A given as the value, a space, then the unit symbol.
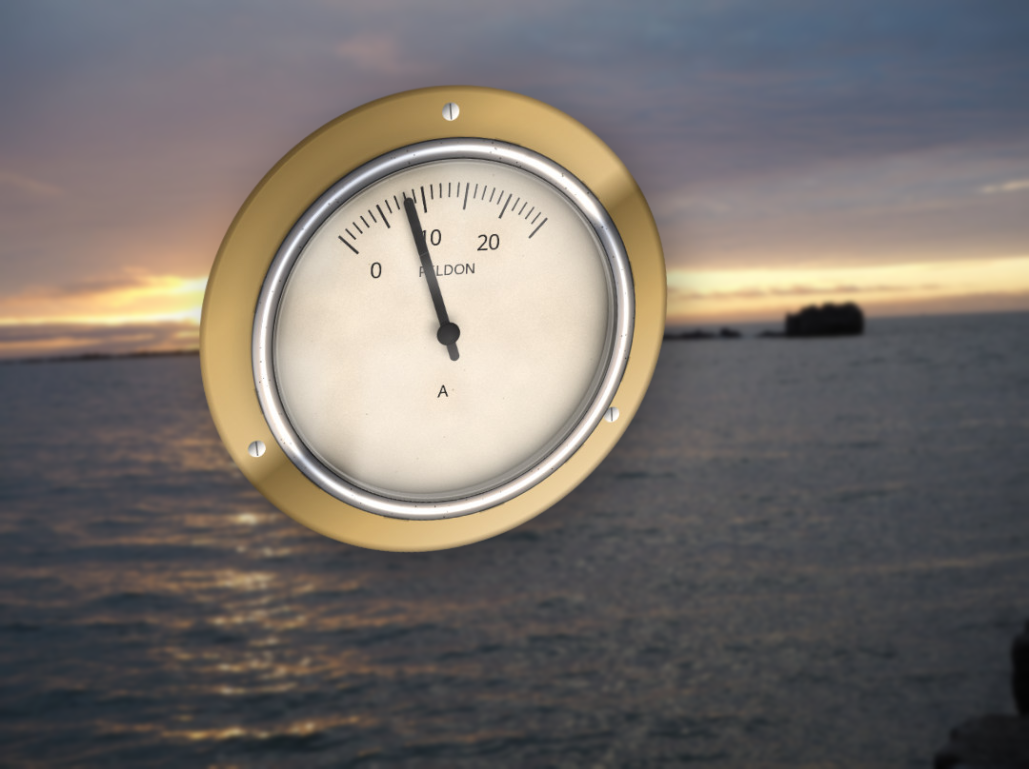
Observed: 8 A
